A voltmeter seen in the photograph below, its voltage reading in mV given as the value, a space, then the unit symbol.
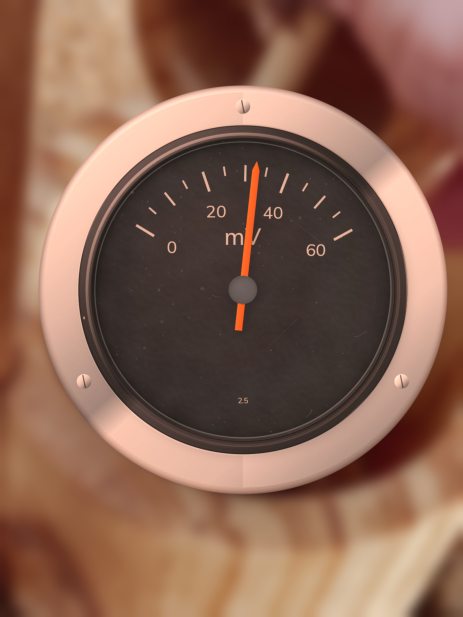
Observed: 32.5 mV
